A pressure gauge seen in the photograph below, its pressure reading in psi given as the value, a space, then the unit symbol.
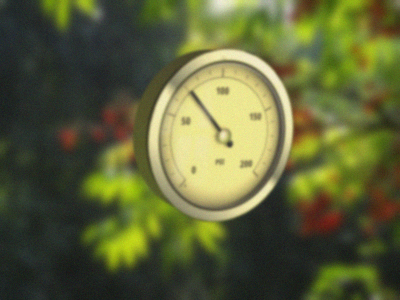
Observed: 70 psi
